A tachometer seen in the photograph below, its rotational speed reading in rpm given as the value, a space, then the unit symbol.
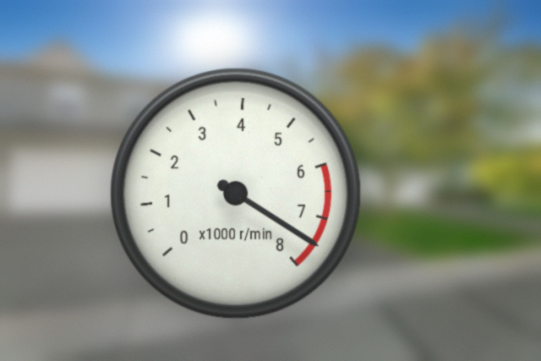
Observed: 7500 rpm
